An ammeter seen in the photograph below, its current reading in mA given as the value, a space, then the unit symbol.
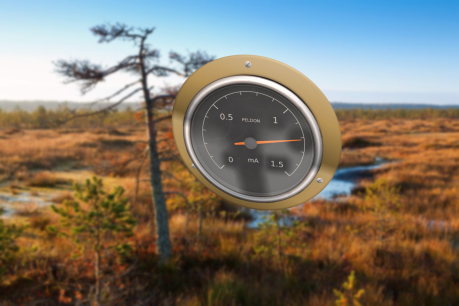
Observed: 1.2 mA
